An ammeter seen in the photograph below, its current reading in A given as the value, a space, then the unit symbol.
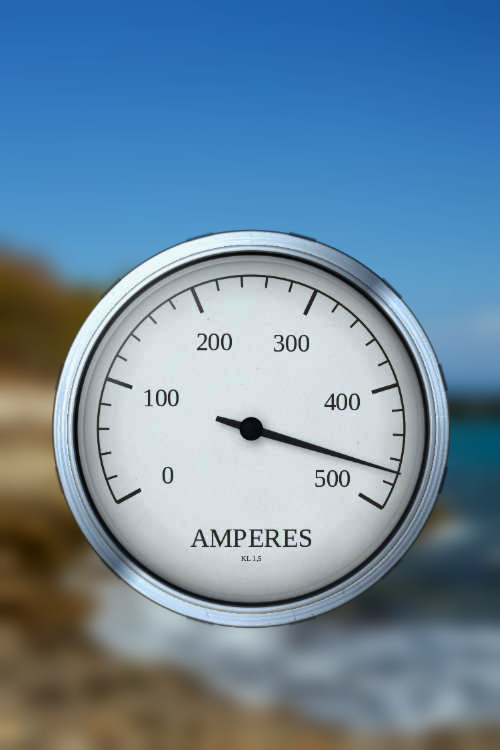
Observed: 470 A
